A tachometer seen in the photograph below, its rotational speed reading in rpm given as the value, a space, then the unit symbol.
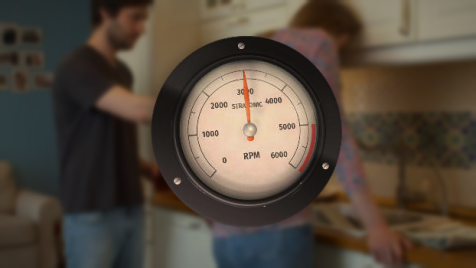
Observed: 3000 rpm
